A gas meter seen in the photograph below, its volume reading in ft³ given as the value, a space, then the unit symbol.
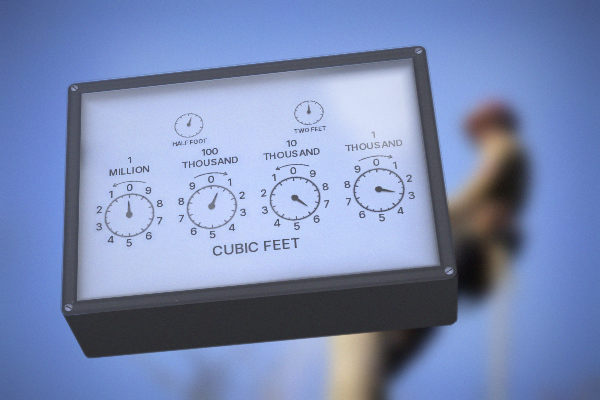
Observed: 6300 ft³
